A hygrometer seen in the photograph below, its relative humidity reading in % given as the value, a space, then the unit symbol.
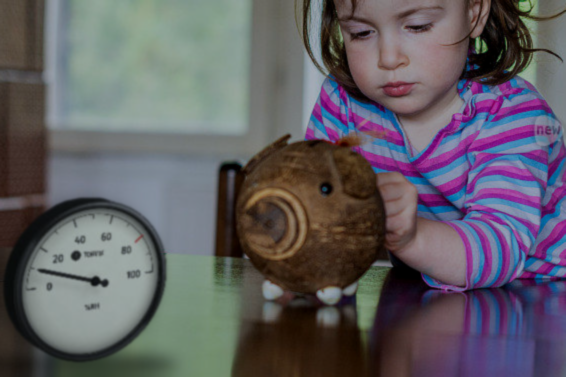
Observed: 10 %
